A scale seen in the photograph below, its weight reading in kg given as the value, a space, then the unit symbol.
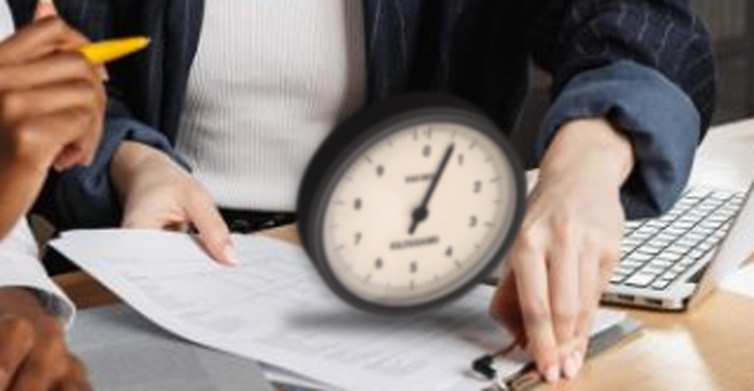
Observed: 0.5 kg
